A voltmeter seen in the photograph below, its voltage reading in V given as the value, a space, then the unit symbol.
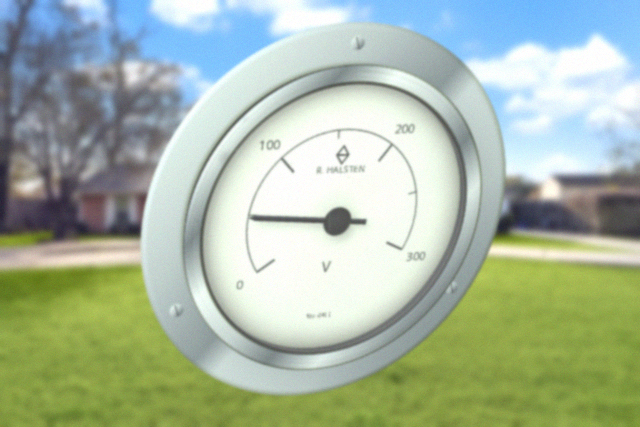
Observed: 50 V
